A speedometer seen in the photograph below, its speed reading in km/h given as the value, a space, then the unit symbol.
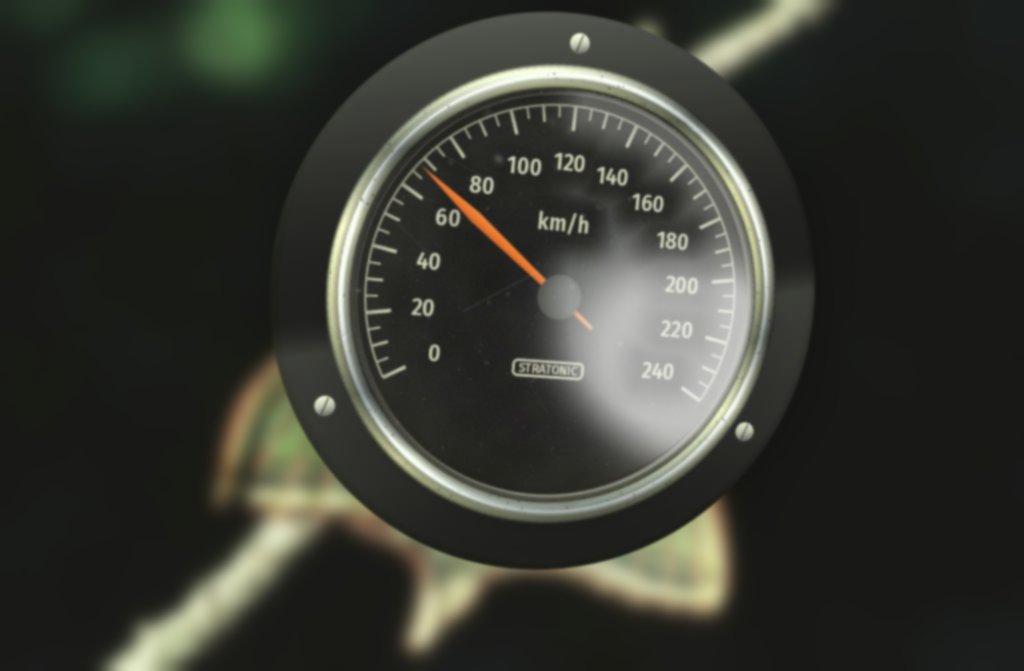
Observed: 67.5 km/h
